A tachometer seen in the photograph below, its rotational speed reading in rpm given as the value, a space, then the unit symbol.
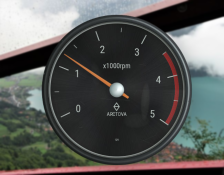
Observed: 1250 rpm
